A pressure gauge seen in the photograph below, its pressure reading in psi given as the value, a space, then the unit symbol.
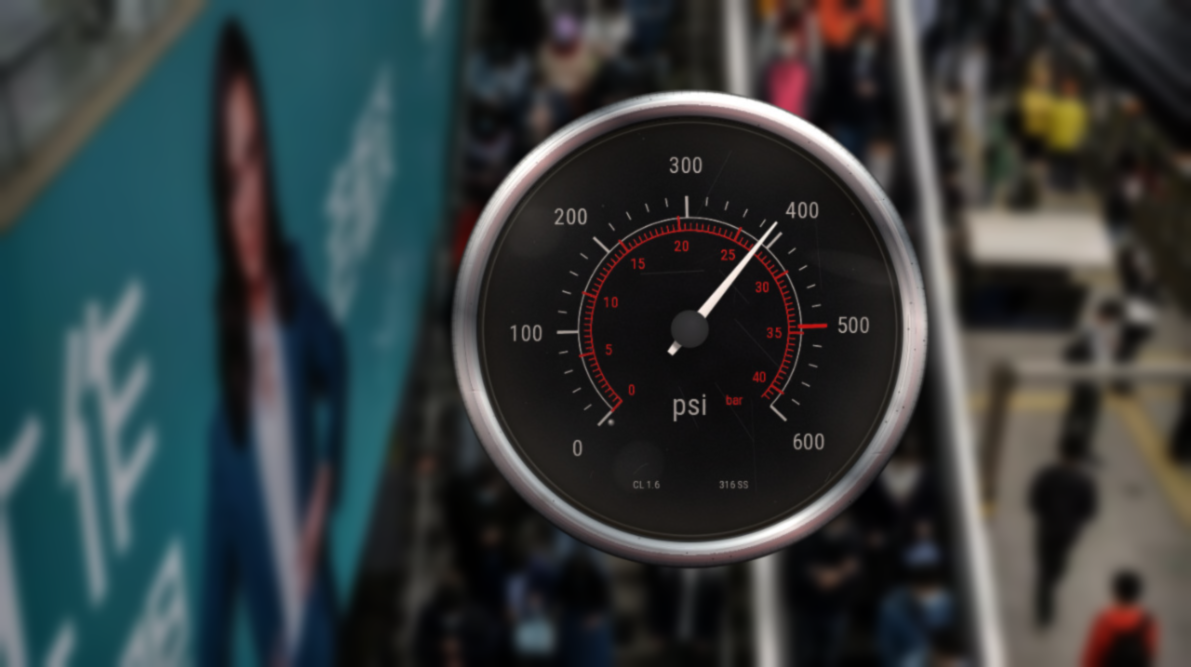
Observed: 390 psi
